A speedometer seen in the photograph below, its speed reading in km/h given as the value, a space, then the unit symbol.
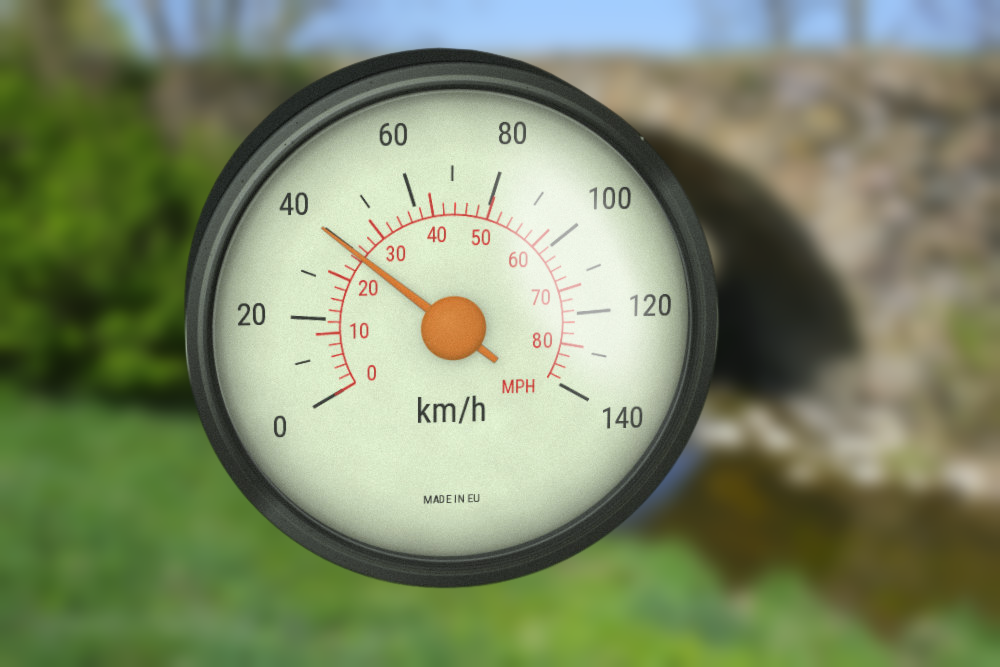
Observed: 40 km/h
